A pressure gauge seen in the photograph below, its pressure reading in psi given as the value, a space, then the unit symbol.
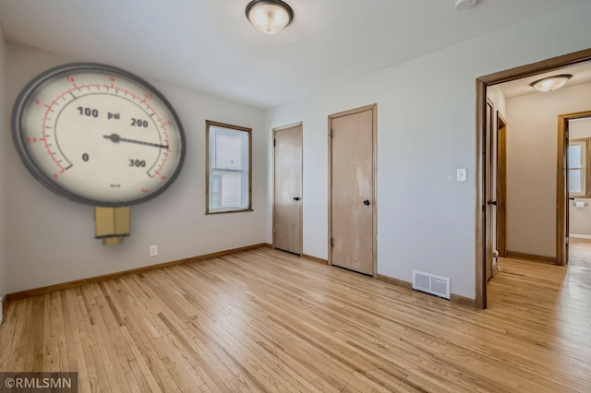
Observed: 250 psi
